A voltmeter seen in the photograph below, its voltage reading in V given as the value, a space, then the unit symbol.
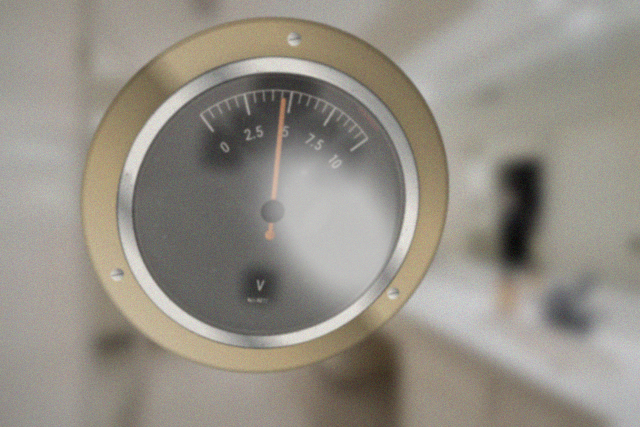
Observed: 4.5 V
